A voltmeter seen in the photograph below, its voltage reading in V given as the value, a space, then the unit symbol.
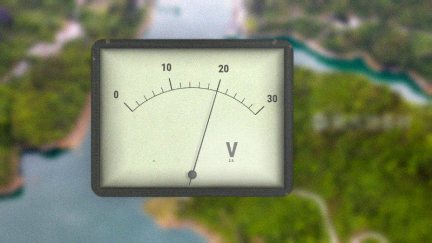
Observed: 20 V
